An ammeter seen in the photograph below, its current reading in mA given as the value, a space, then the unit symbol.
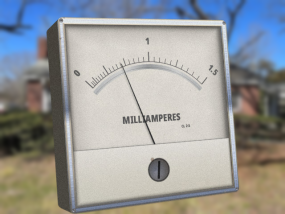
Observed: 0.7 mA
